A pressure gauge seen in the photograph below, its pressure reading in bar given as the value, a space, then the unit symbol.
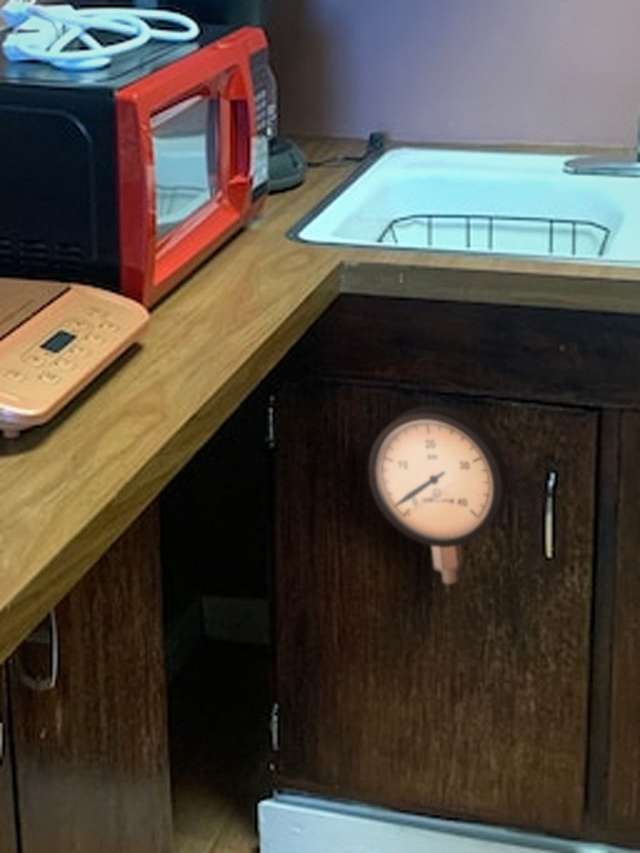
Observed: 2 bar
